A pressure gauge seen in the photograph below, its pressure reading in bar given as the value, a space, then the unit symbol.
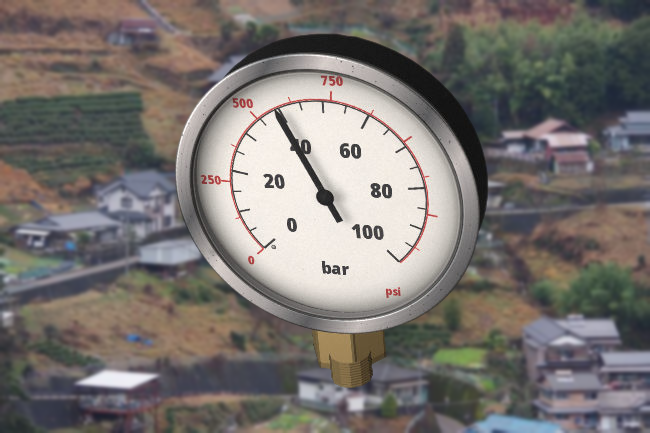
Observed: 40 bar
